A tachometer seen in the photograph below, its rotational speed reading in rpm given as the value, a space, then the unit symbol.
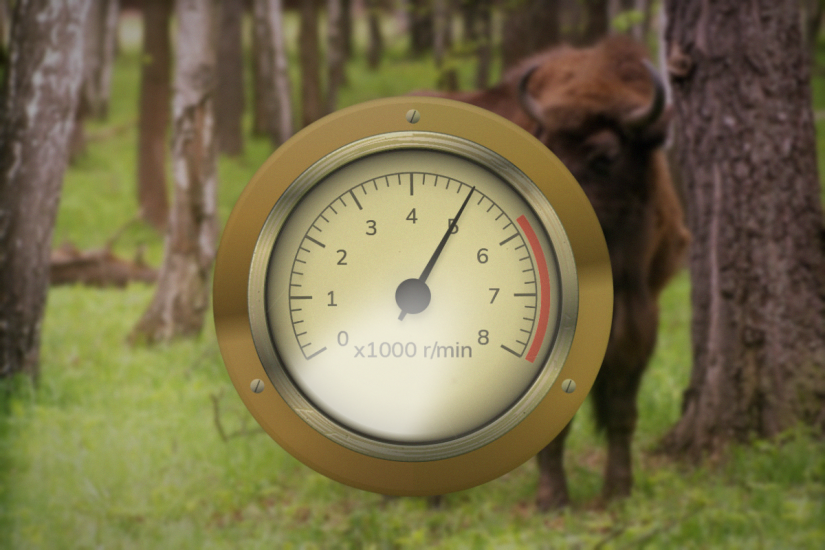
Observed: 5000 rpm
